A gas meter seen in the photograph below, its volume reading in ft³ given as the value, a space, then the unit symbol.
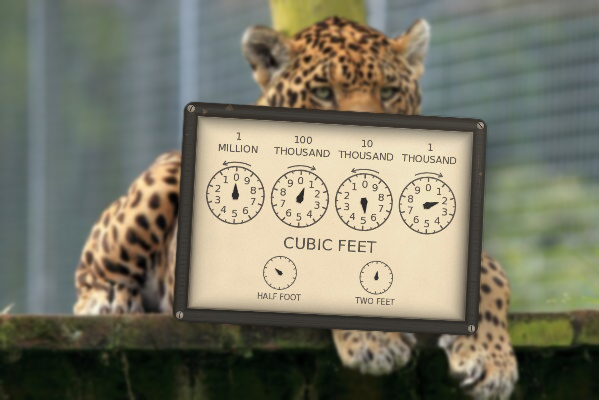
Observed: 5200 ft³
